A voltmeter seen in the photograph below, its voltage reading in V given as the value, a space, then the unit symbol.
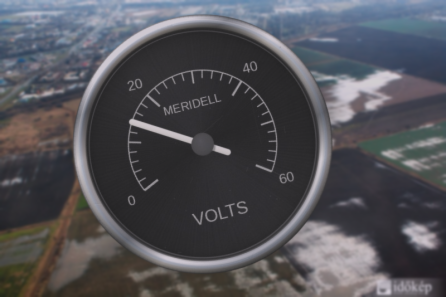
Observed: 14 V
